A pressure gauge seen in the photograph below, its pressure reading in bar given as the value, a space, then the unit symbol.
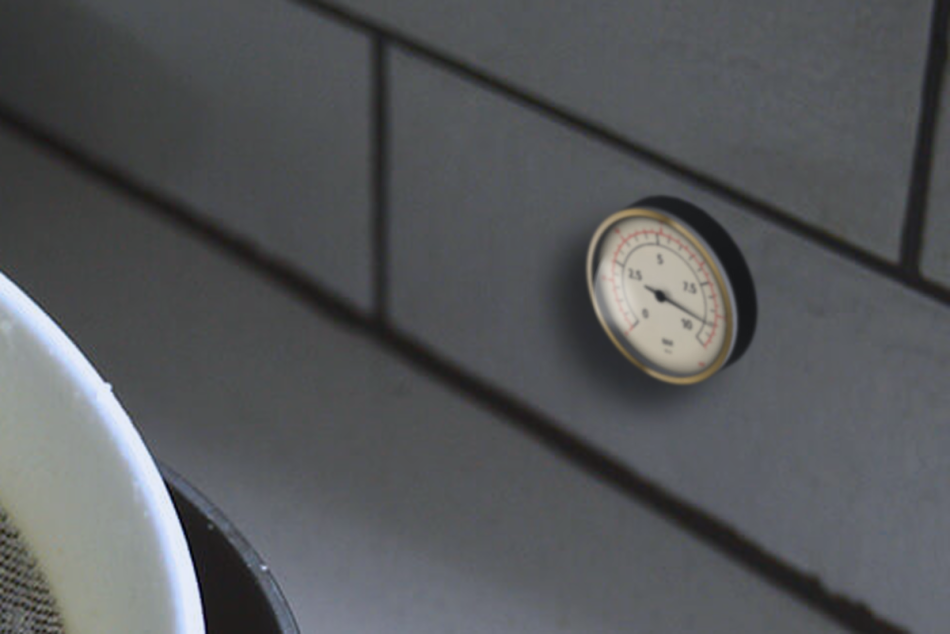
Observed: 9 bar
